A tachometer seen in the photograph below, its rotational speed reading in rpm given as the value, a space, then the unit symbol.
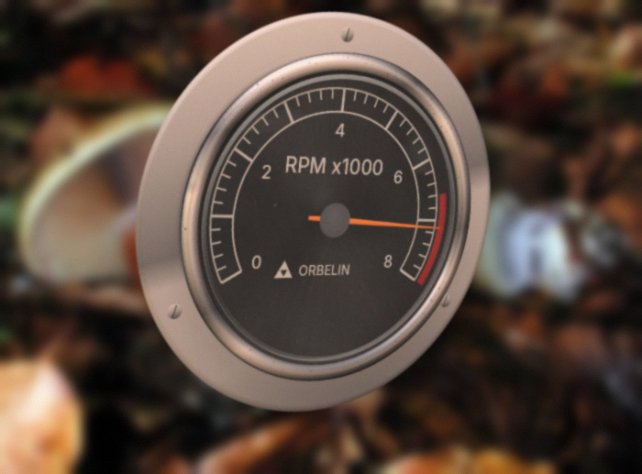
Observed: 7100 rpm
